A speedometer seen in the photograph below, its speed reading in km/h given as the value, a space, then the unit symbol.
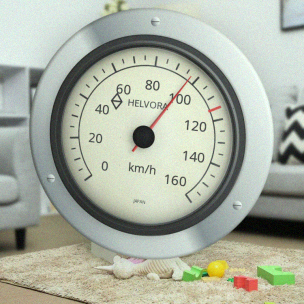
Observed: 97.5 km/h
